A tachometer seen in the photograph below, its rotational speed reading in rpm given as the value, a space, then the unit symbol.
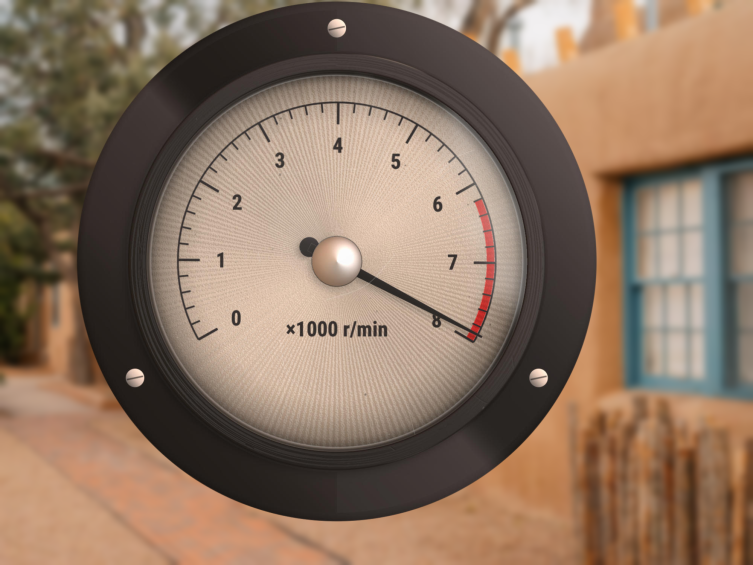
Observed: 7900 rpm
